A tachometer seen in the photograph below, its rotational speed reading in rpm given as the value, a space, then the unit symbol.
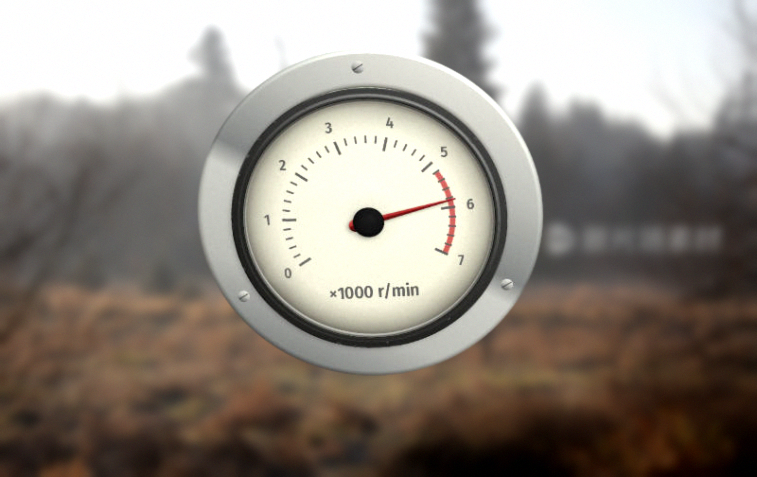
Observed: 5800 rpm
